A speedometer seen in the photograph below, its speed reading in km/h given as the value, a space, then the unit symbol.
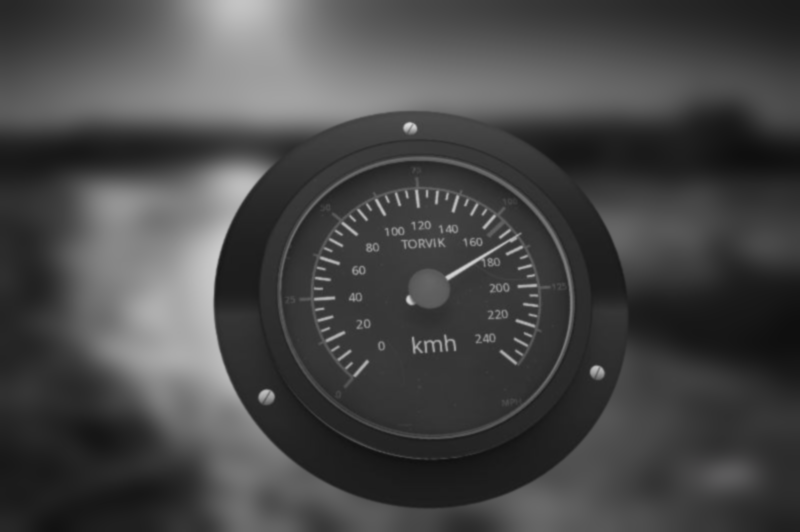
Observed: 175 km/h
